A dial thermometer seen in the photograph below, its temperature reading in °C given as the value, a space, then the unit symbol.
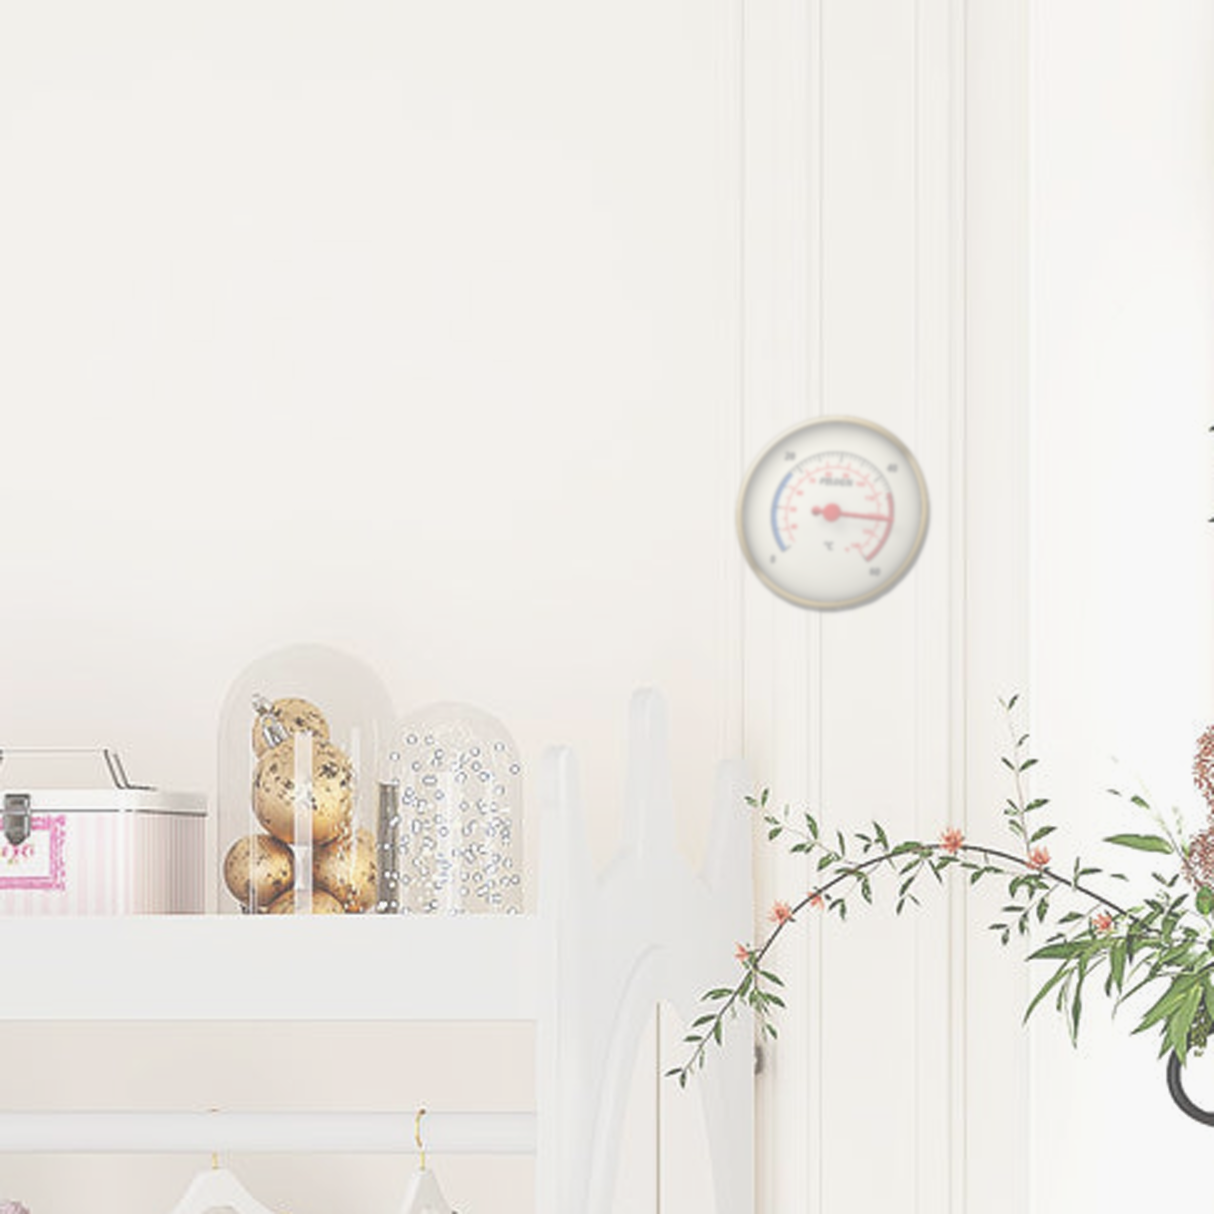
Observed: 50 °C
